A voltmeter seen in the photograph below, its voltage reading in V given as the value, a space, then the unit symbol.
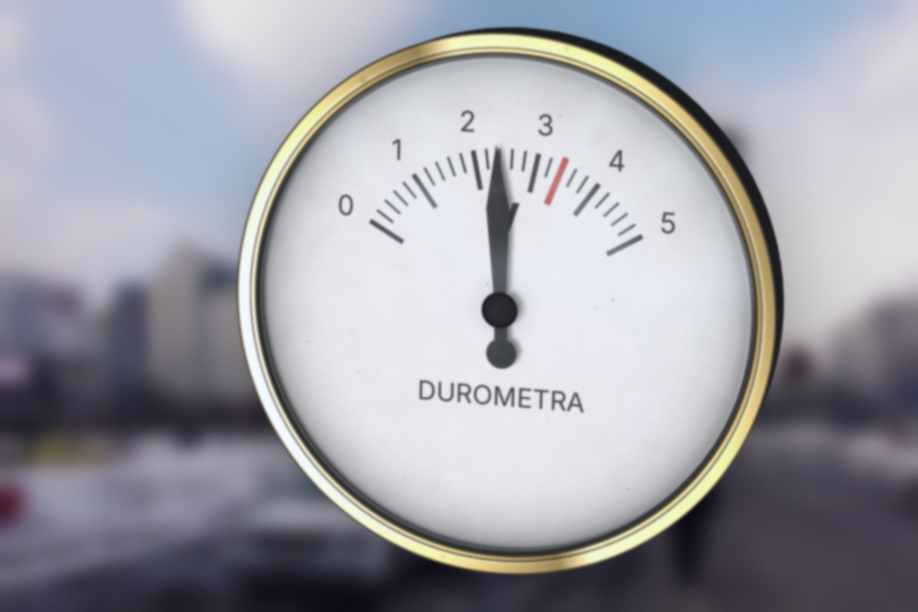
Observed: 2.4 V
